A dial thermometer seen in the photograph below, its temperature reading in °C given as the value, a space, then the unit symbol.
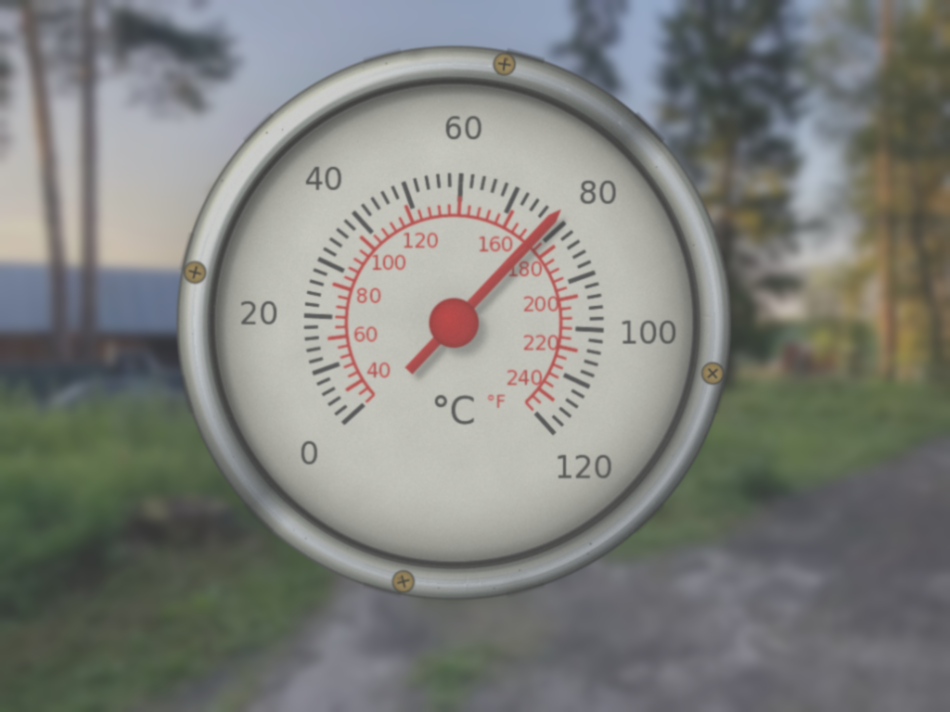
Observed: 78 °C
